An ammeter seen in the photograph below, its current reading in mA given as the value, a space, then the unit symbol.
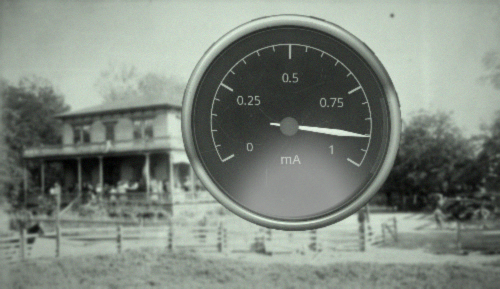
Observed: 0.9 mA
